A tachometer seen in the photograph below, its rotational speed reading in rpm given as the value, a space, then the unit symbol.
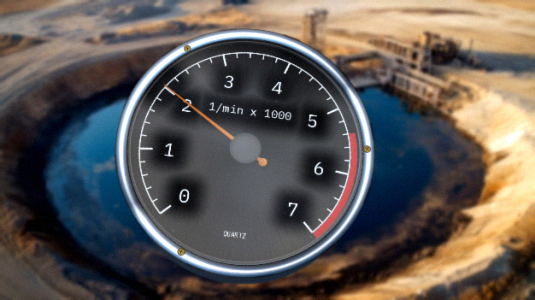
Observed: 2000 rpm
